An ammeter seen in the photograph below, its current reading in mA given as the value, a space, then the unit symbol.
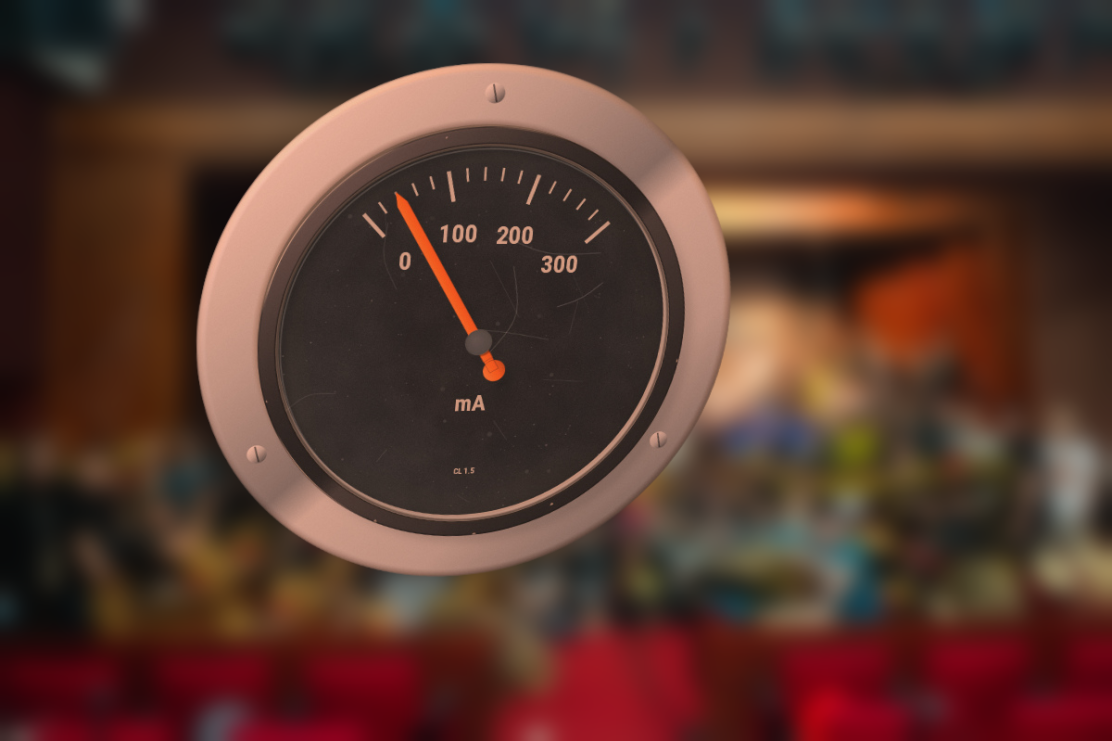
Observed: 40 mA
